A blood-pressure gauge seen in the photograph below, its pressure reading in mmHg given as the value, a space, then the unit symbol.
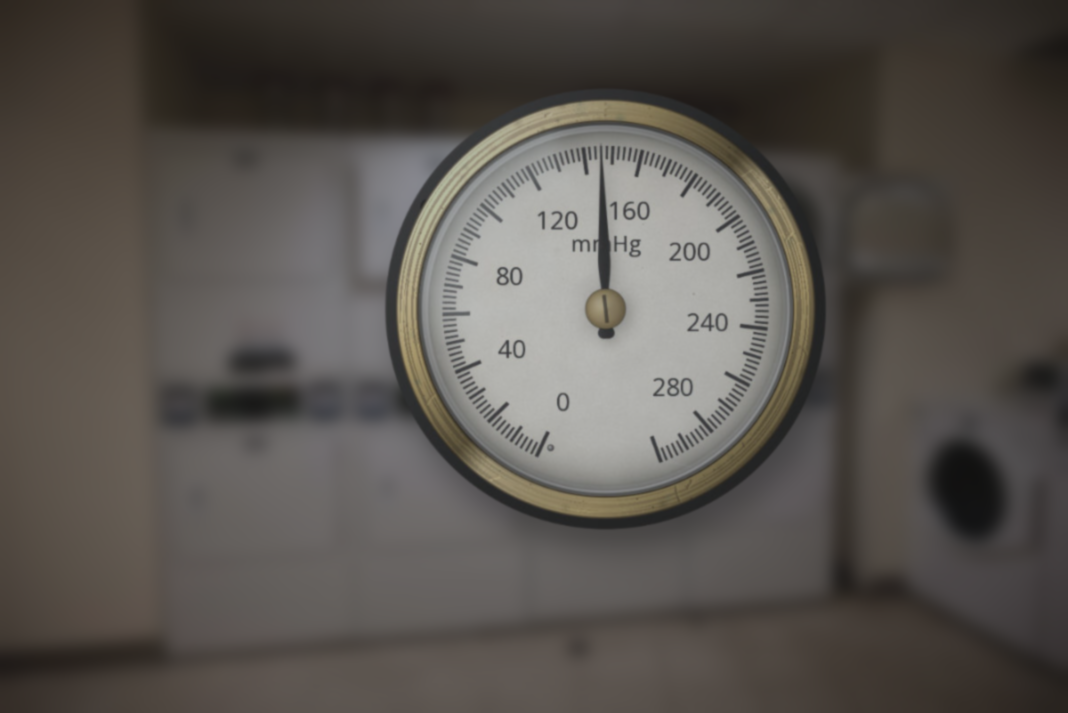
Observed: 146 mmHg
